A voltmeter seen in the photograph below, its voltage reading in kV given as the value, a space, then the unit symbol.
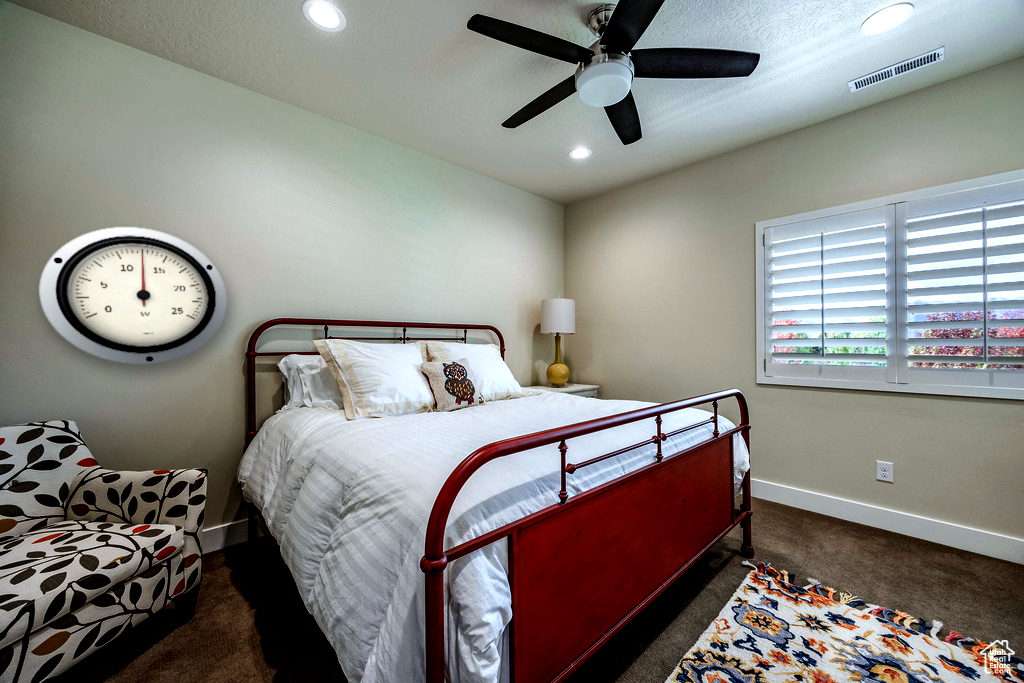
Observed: 12.5 kV
